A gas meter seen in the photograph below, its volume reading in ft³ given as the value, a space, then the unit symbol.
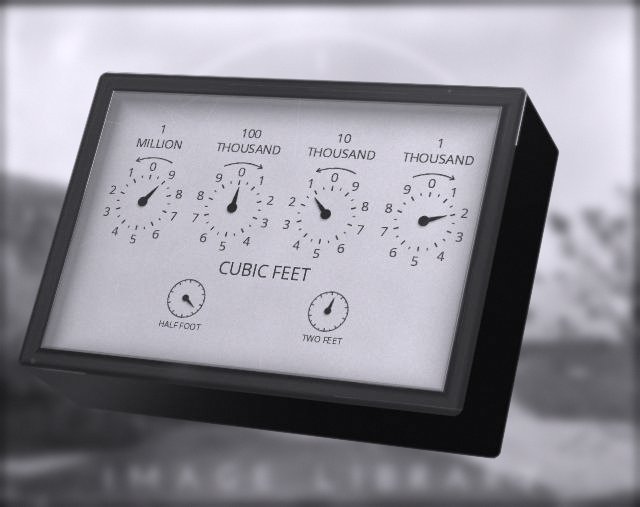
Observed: 901200 ft³
